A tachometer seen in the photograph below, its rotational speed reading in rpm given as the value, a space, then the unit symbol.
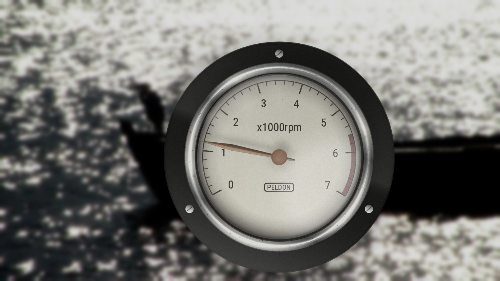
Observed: 1200 rpm
